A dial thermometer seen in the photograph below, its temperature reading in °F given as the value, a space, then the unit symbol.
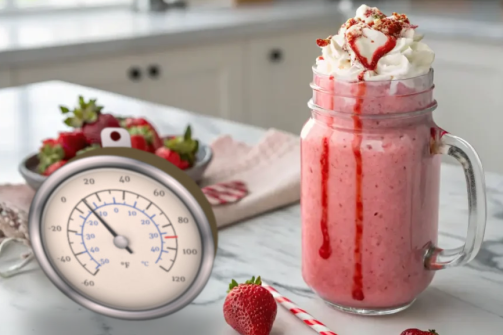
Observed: 10 °F
